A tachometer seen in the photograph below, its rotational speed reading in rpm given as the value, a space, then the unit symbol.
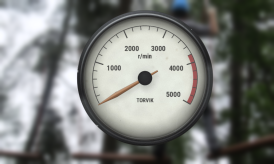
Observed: 0 rpm
